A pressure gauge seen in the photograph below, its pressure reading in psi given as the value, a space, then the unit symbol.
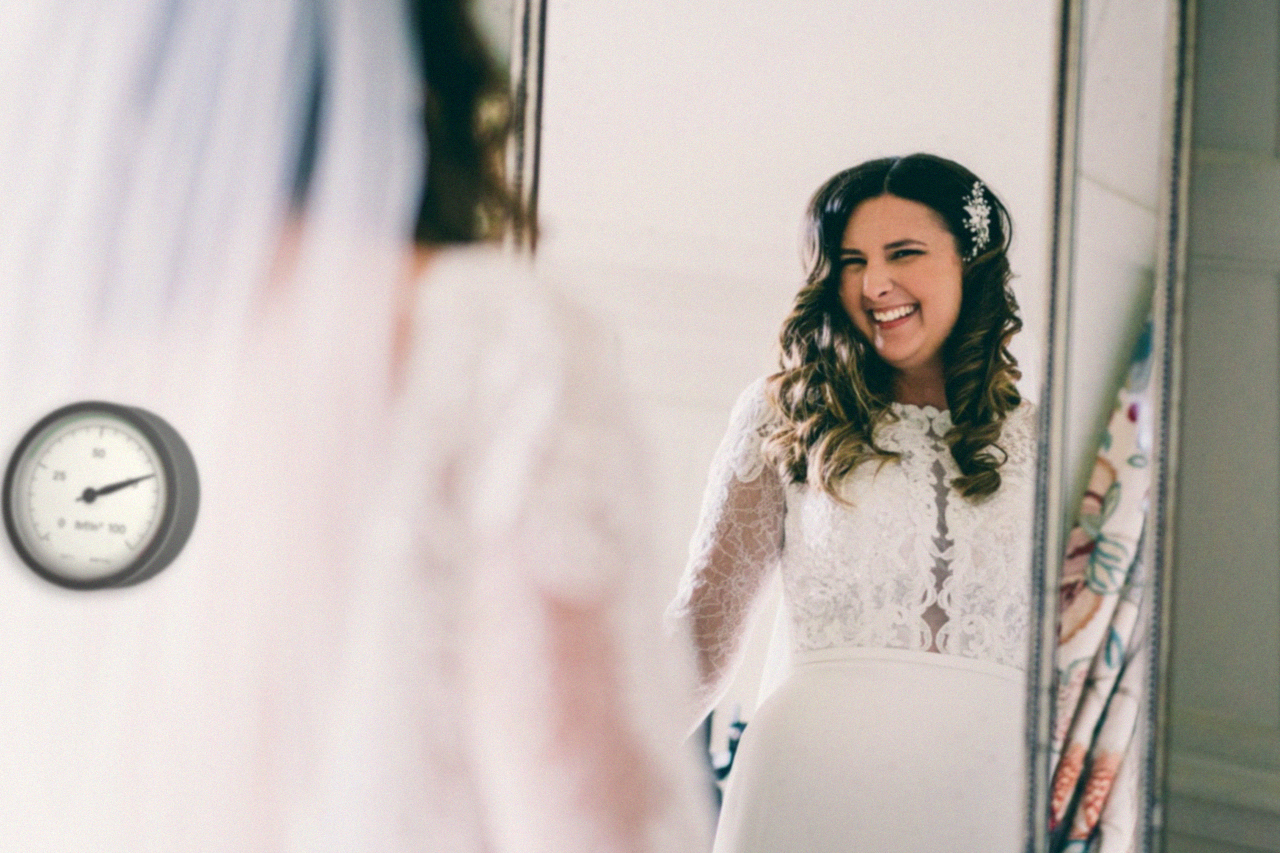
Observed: 75 psi
